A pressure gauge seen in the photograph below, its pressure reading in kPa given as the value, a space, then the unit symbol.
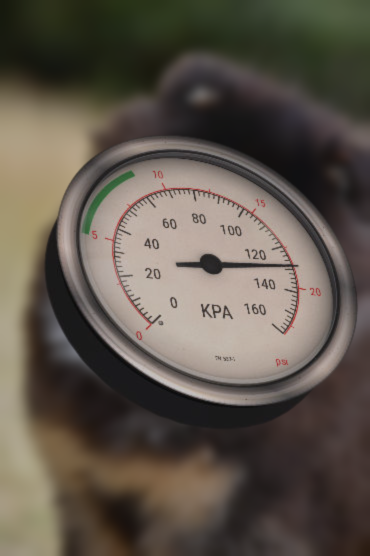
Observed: 130 kPa
